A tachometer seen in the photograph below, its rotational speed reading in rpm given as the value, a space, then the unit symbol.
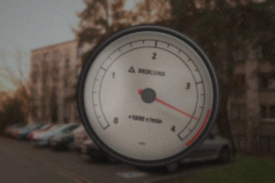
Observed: 3600 rpm
